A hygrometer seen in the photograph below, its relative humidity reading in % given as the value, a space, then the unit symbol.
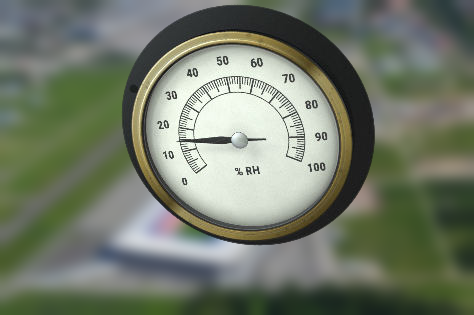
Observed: 15 %
